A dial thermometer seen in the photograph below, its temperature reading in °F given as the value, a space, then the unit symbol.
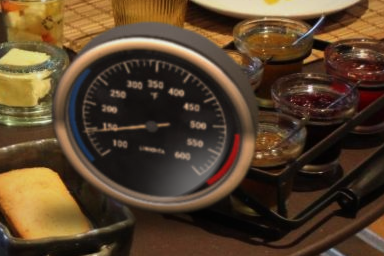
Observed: 150 °F
